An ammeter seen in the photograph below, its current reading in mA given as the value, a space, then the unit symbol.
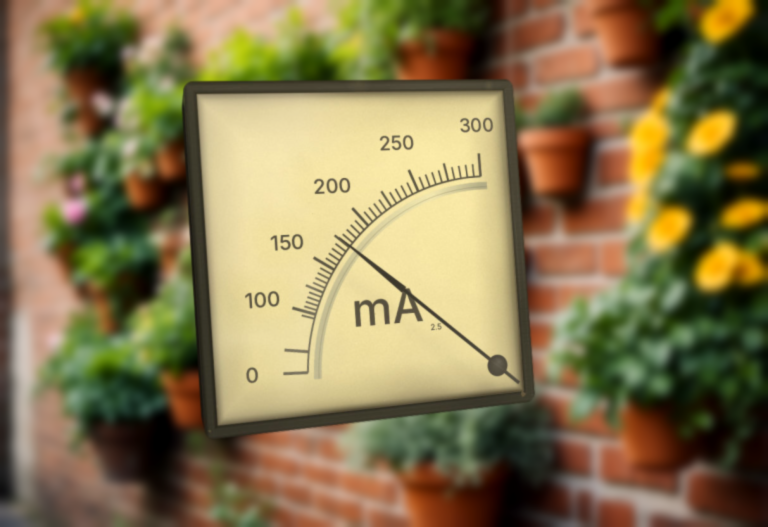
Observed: 175 mA
